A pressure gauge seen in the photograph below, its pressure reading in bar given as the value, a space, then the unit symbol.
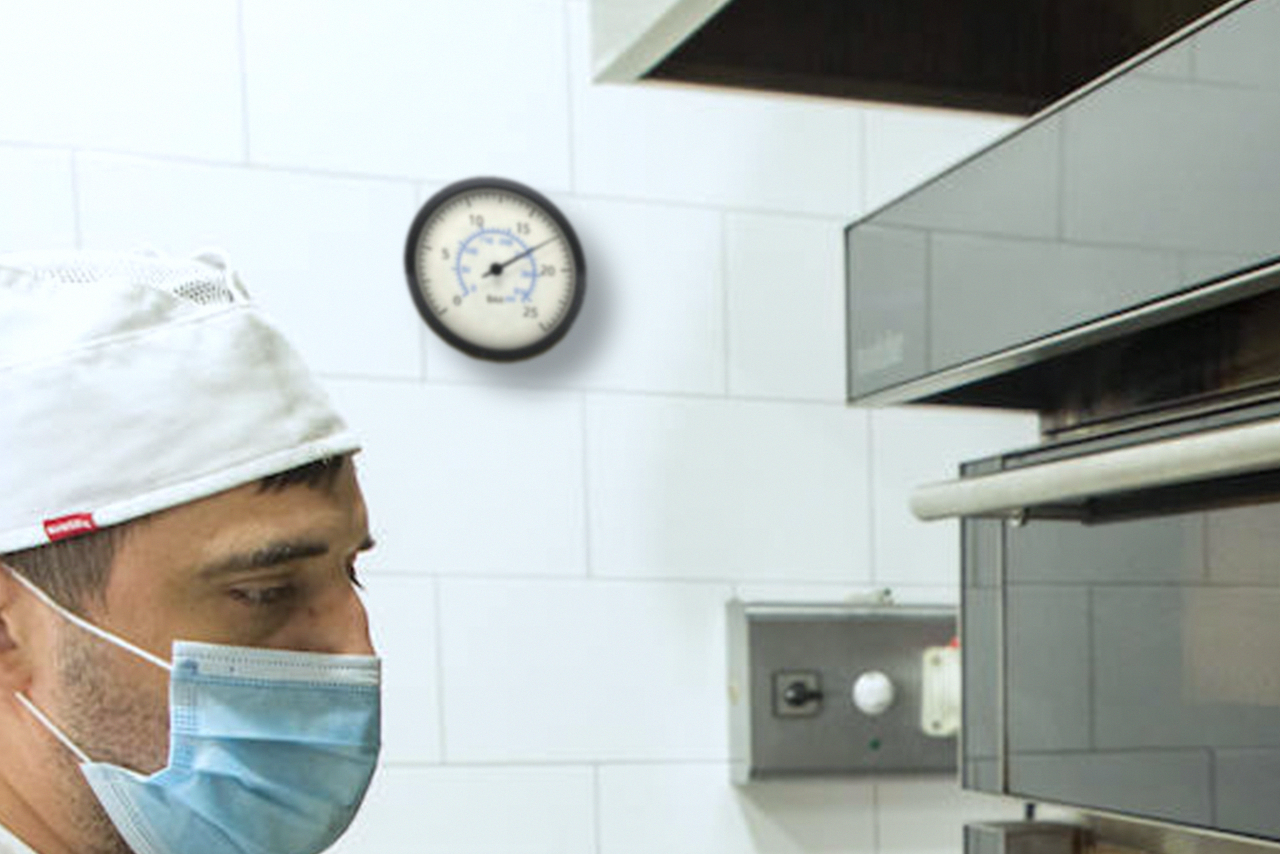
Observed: 17.5 bar
